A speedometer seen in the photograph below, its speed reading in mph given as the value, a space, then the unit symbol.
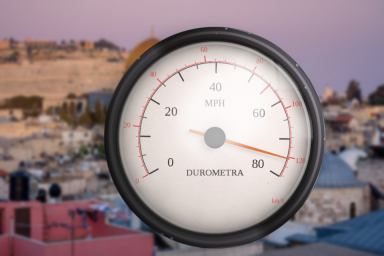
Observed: 75 mph
